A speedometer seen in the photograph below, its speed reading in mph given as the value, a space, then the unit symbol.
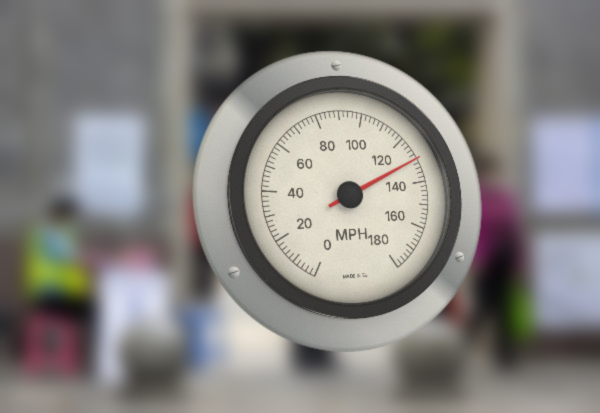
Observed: 130 mph
